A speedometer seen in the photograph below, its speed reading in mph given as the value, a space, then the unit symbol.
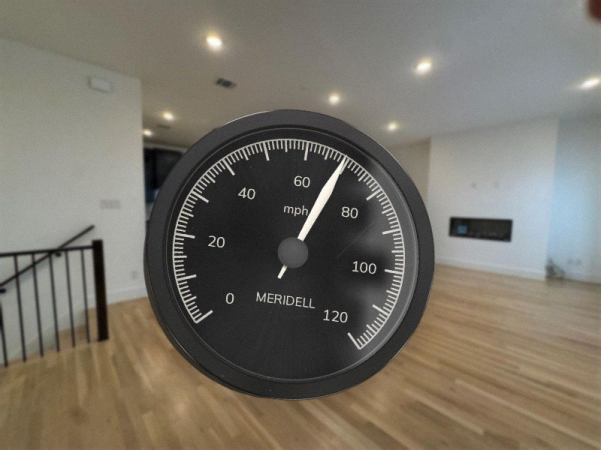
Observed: 69 mph
